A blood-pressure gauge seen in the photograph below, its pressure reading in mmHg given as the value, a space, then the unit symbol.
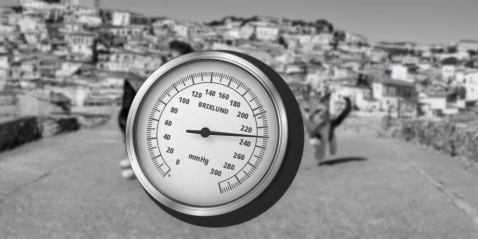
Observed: 230 mmHg
